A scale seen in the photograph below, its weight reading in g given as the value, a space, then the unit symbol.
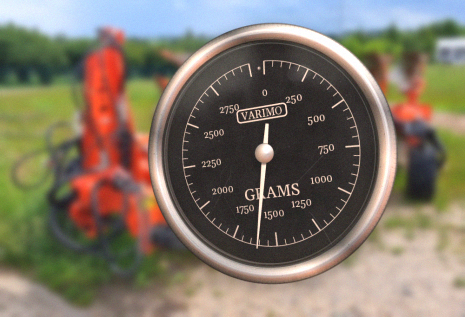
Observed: 1600 g
